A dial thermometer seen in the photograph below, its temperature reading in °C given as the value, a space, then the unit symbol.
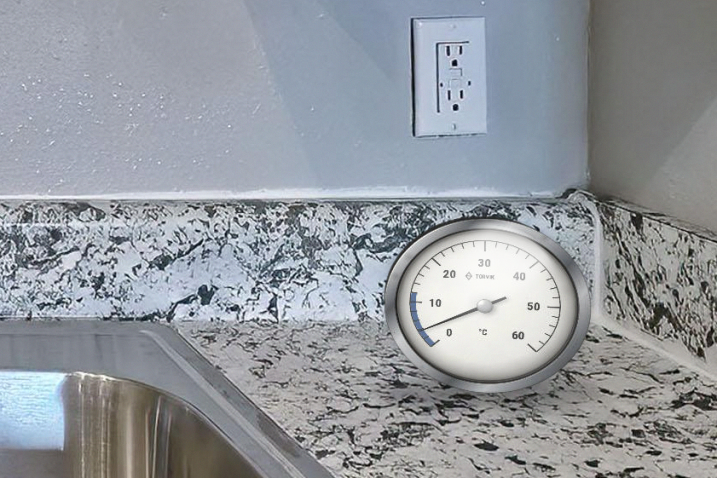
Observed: 4 °C
